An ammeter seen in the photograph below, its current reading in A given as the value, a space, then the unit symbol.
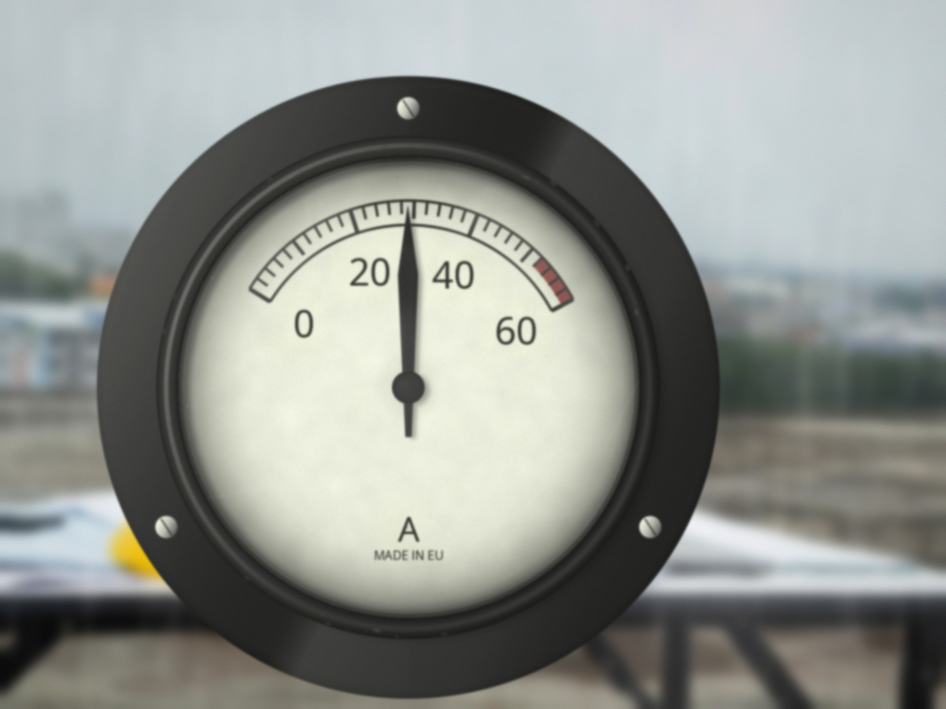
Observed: 29 A
